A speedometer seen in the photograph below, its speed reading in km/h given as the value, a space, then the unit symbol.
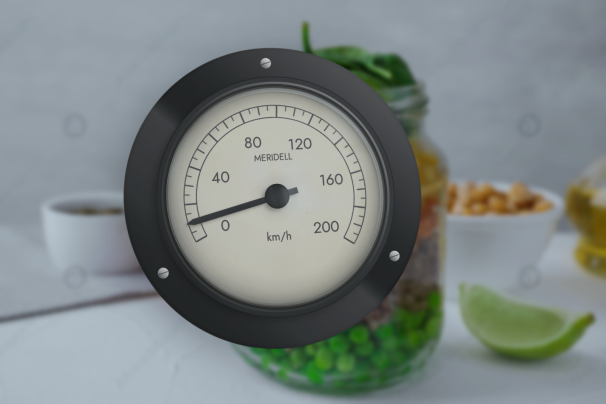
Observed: 10 km/h
